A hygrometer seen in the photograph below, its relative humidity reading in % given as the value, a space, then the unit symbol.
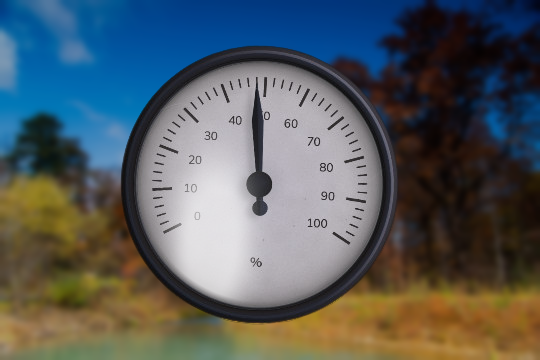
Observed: 48 %
